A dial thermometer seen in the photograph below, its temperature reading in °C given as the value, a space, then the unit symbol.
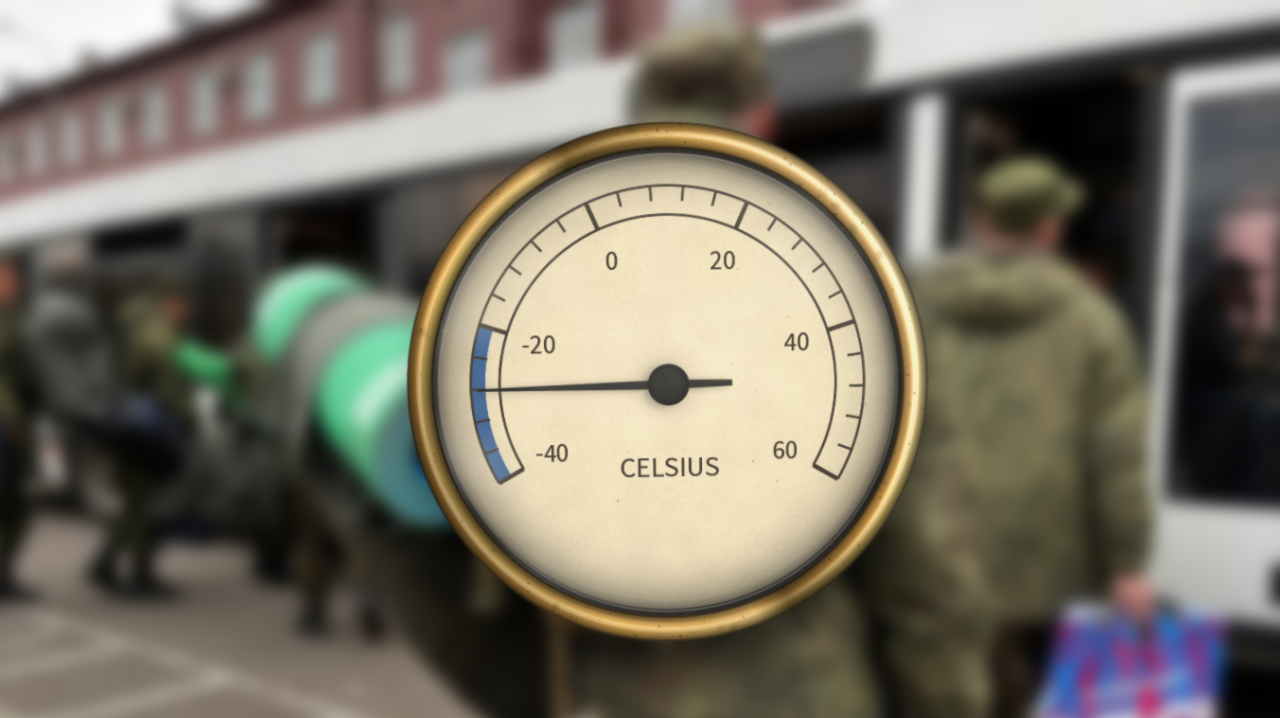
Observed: -28 °C
